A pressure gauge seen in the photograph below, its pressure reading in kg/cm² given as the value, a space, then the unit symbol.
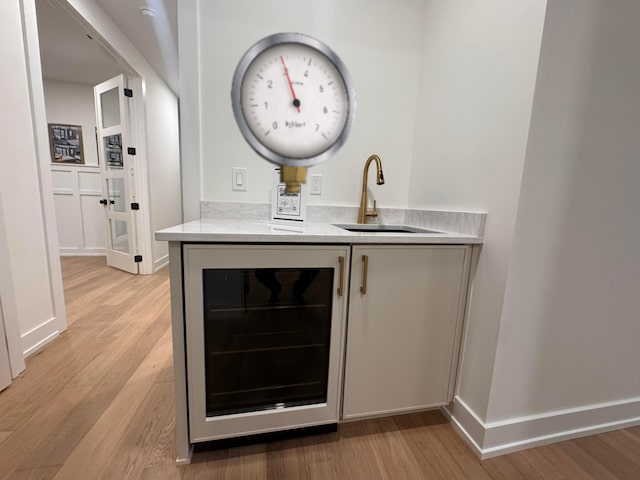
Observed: 3 kg/cm²
